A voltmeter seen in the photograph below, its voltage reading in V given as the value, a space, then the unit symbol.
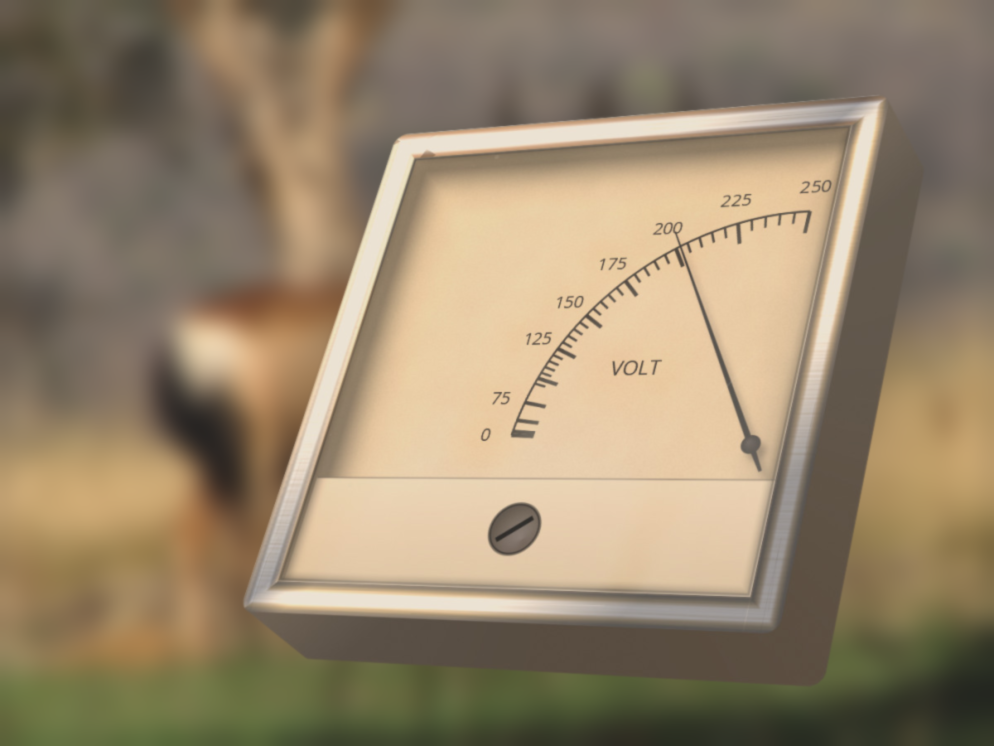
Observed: 202.5 V
